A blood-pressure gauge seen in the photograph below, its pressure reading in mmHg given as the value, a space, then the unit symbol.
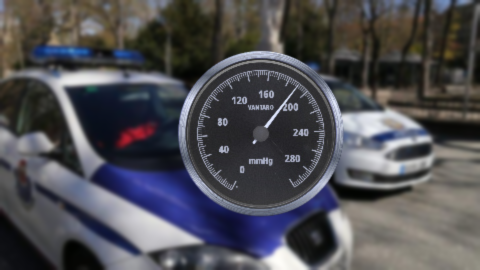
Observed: 190 mmHg
